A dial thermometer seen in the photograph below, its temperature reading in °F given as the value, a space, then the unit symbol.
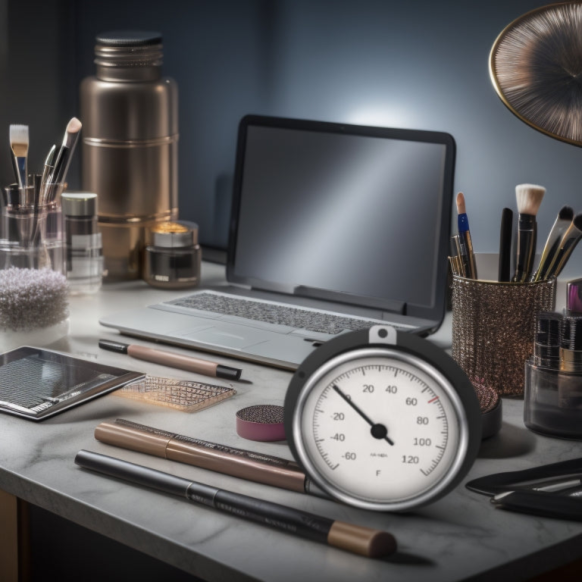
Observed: 0 °F
